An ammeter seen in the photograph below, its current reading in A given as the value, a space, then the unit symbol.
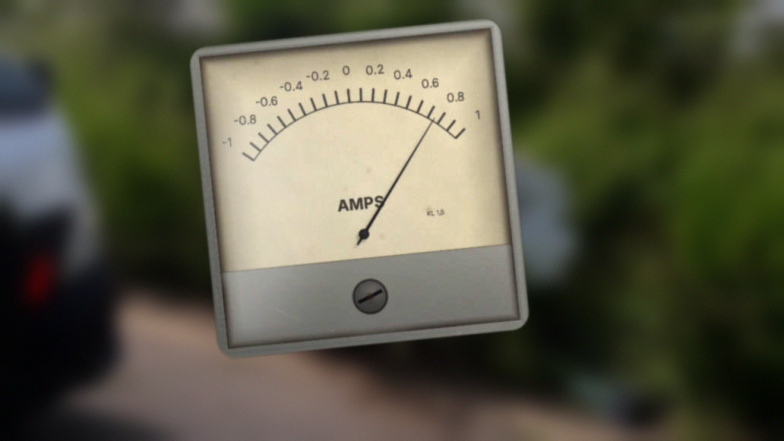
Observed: 0.75 A
